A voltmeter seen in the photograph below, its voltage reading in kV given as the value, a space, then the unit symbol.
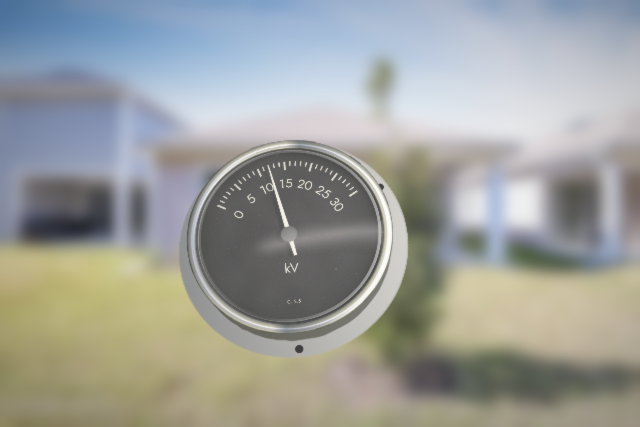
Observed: 12 kV
